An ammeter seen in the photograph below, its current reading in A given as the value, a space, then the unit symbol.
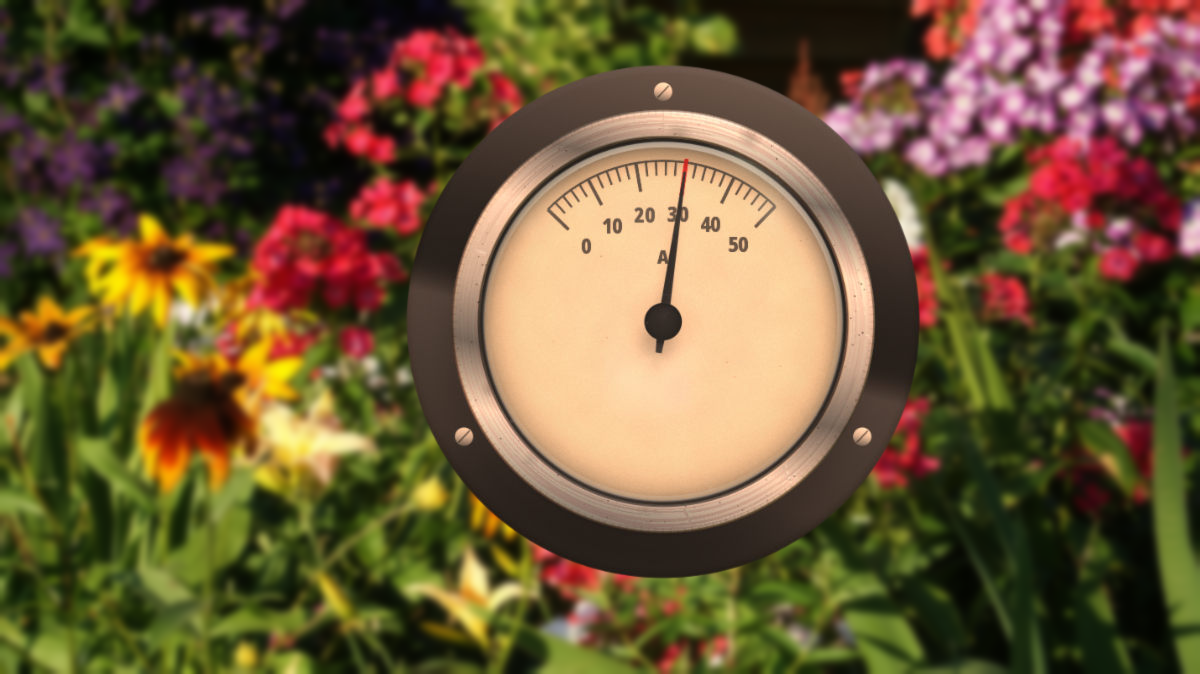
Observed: 30 A
